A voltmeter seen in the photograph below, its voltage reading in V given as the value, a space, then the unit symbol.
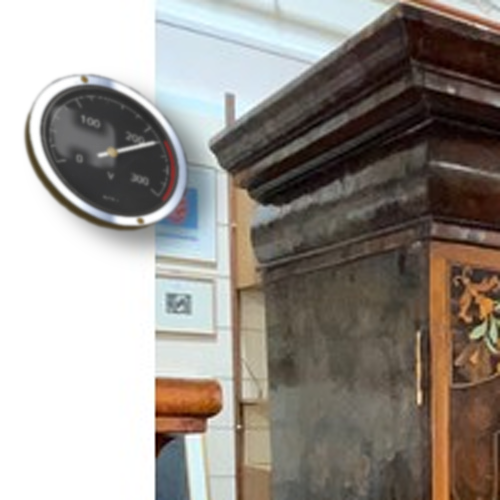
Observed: 220 V
